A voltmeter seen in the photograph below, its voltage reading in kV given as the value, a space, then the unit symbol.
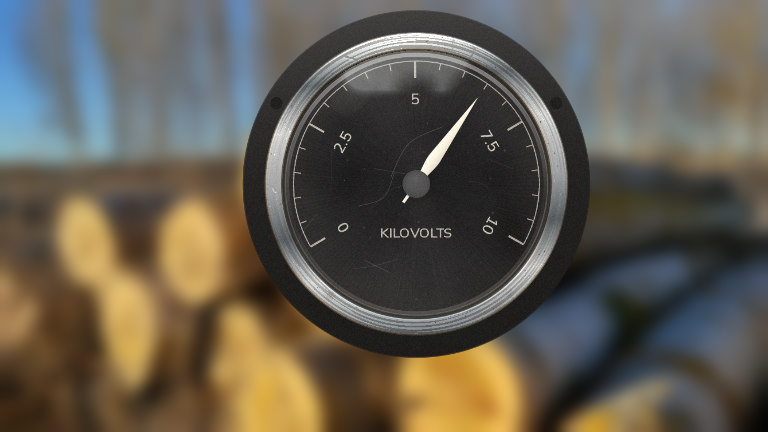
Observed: 6.5 kV
